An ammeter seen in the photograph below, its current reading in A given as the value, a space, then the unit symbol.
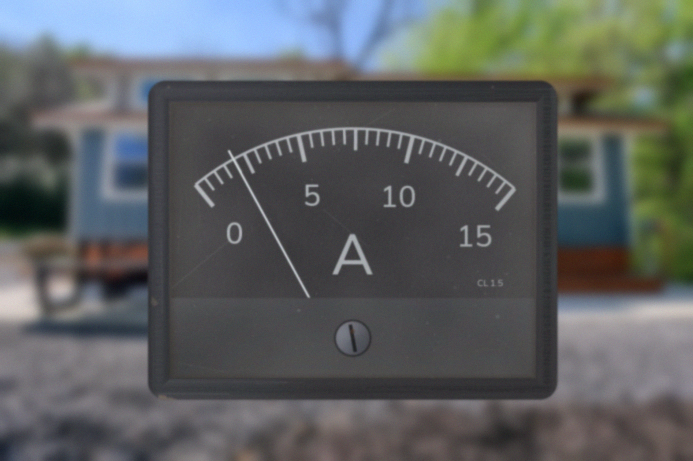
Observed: 2 A
